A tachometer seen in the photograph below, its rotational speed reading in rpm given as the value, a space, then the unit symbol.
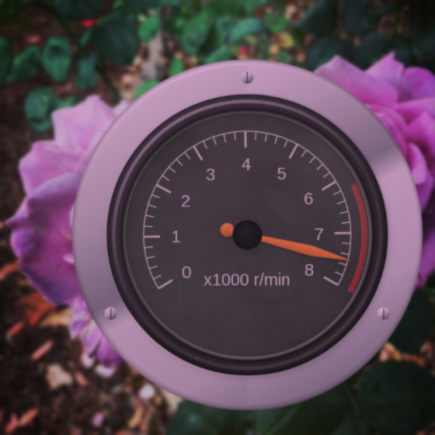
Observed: 7500 rpm
